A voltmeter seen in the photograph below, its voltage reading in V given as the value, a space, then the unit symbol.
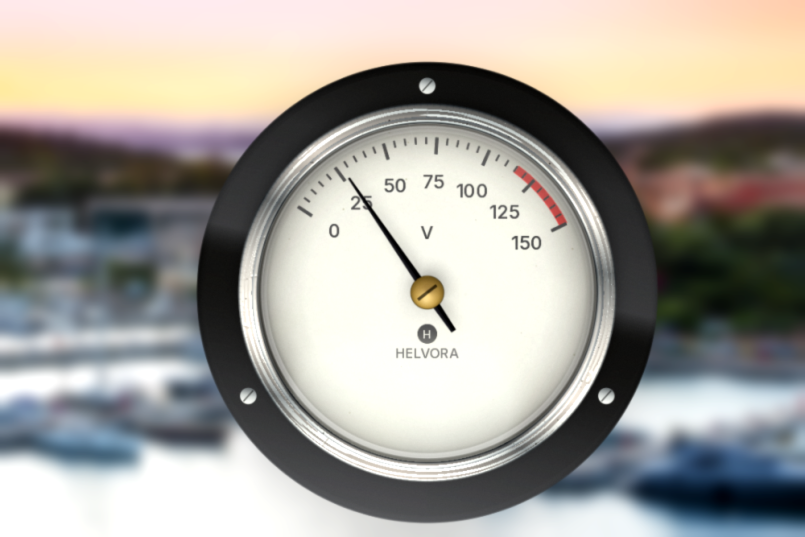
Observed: 27.5 V
